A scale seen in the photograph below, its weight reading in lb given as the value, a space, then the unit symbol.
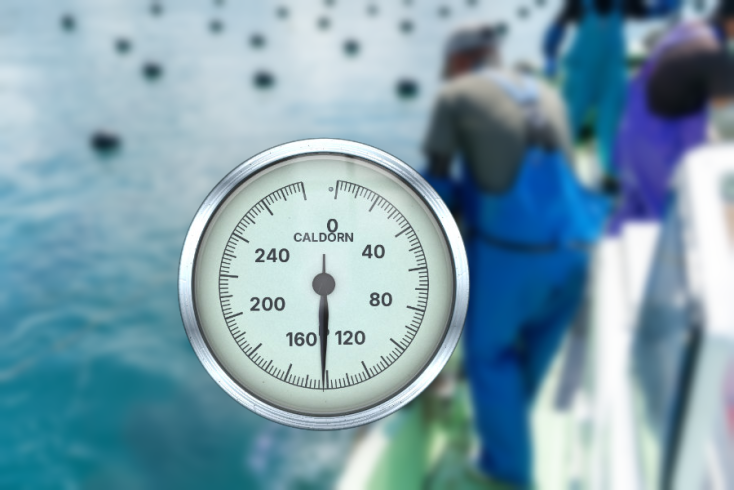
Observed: 142 lb
